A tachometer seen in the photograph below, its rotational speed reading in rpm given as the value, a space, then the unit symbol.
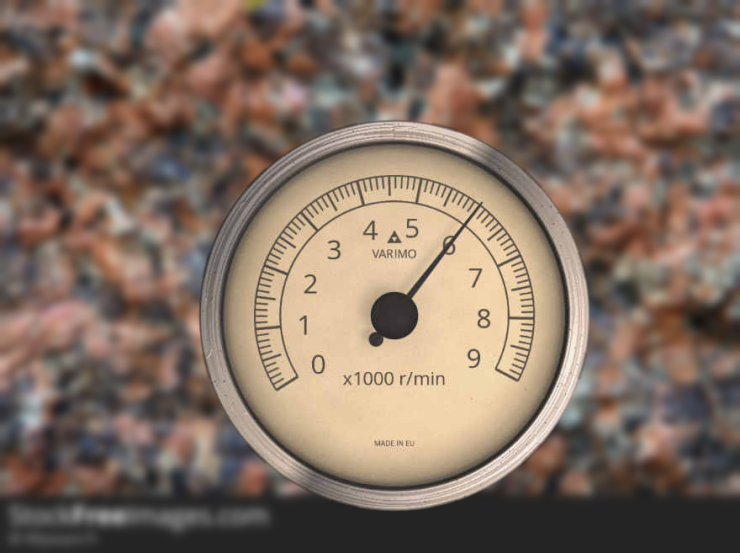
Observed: 6000 rpm
